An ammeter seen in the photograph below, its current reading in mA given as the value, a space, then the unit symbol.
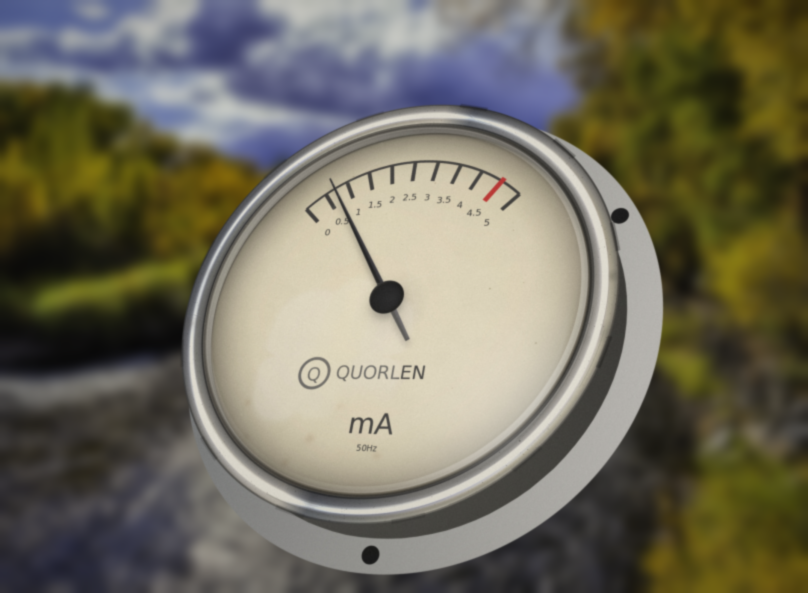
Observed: 0.75 mA
